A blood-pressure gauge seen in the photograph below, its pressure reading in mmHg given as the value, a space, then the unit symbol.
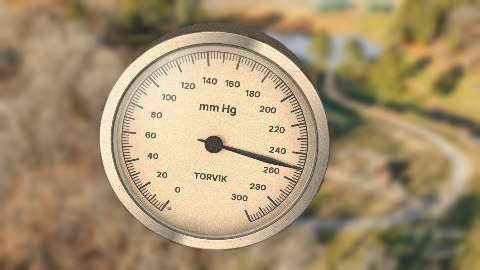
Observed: 250 mmHg
